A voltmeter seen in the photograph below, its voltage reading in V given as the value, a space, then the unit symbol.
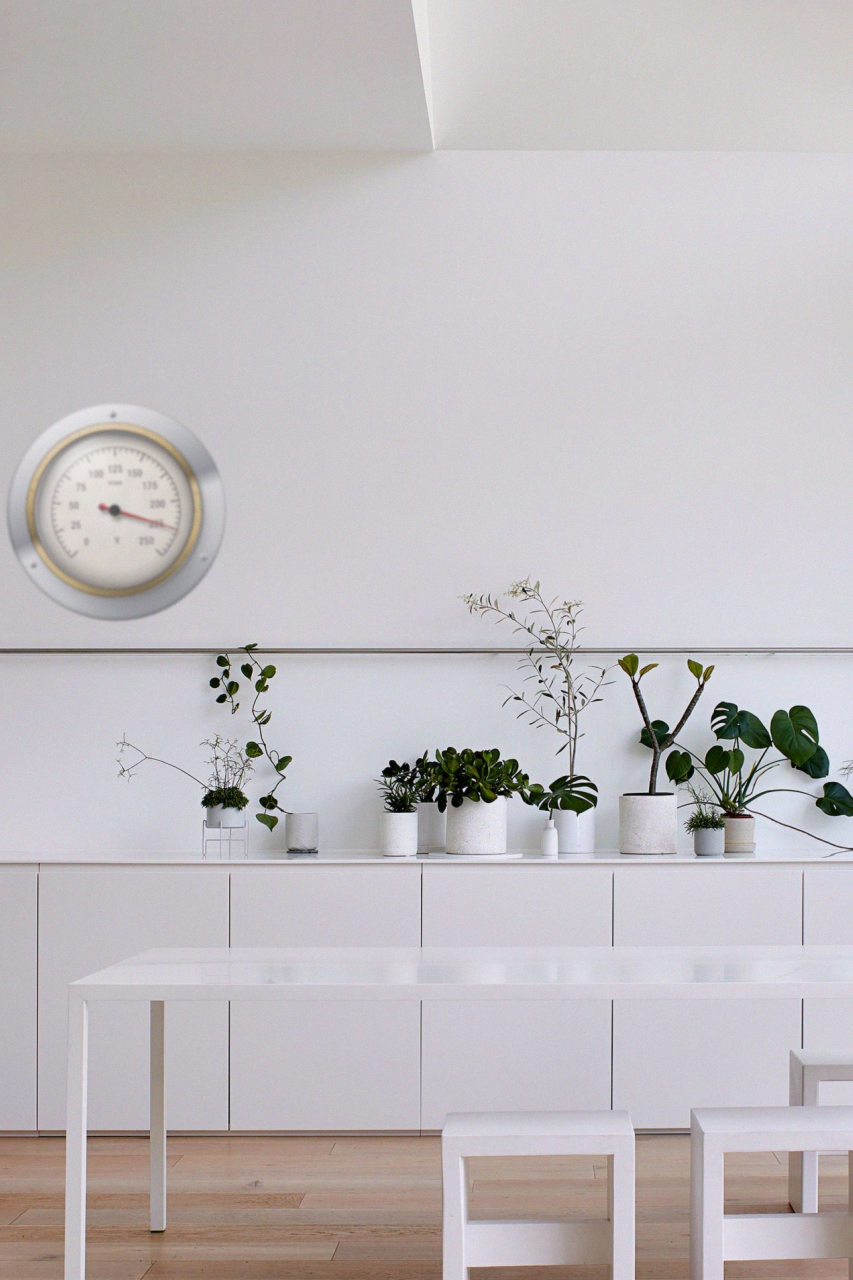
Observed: 225 V
